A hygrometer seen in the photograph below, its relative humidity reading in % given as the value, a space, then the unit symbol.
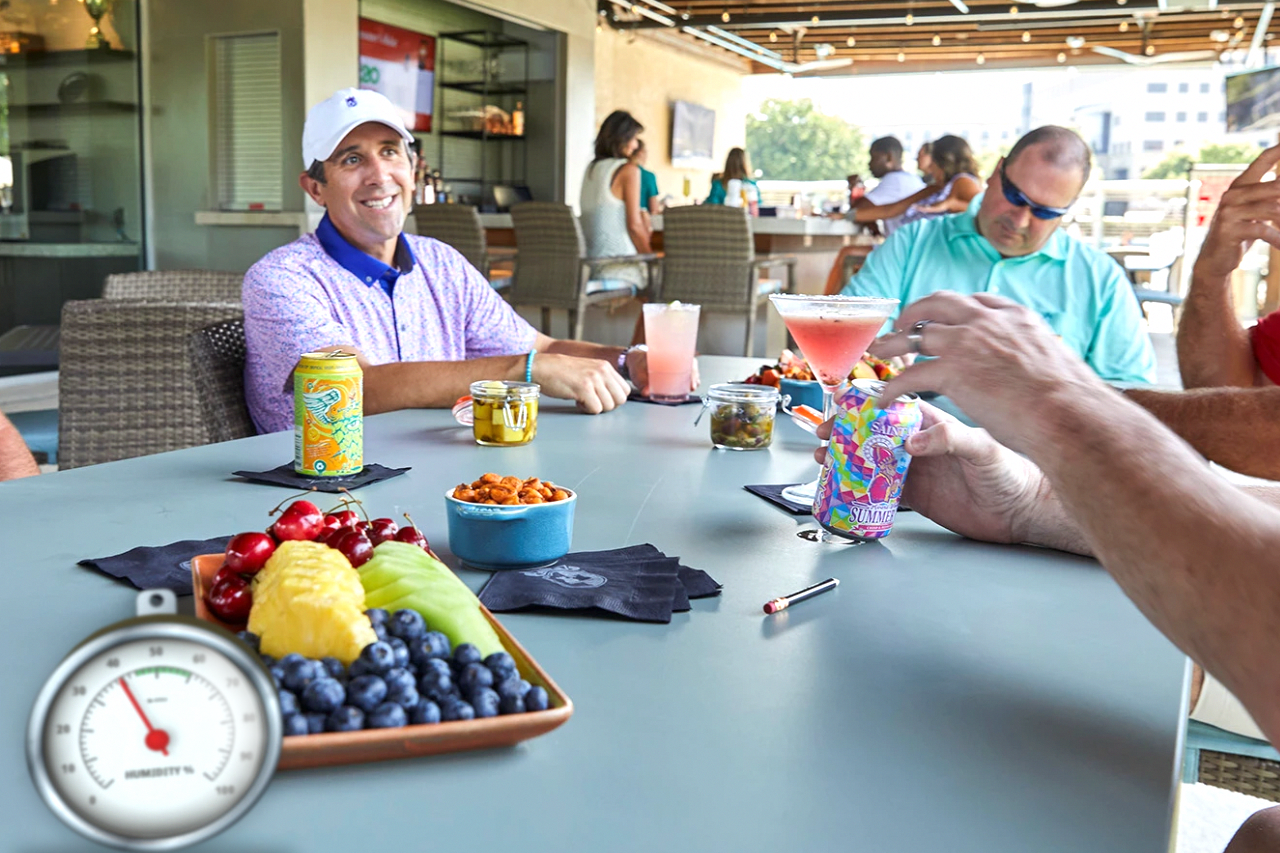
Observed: 40 %
